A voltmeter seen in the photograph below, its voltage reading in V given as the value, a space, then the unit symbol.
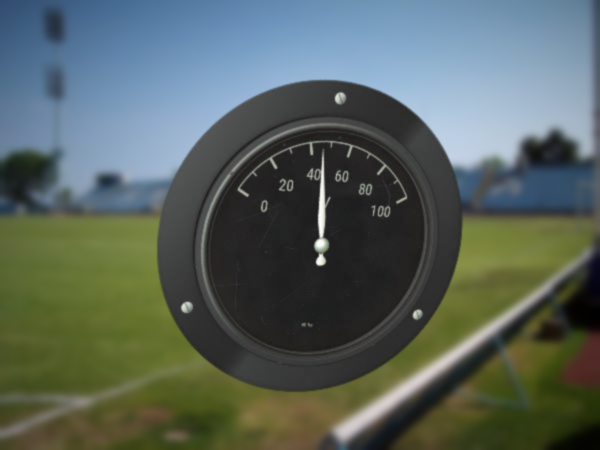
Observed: 45 V
